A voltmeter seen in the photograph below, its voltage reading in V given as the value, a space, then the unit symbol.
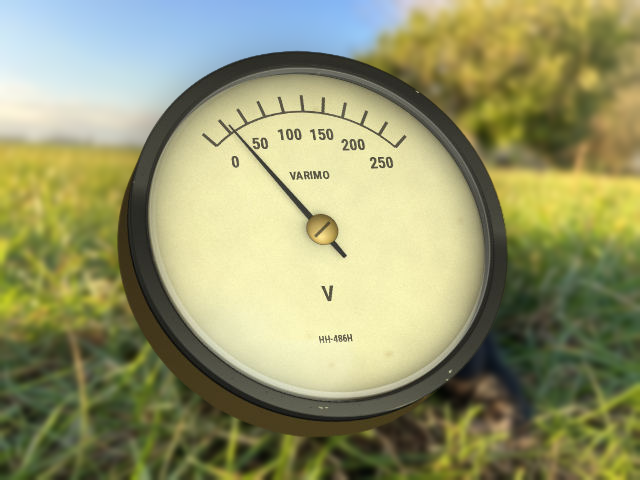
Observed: 25 V
